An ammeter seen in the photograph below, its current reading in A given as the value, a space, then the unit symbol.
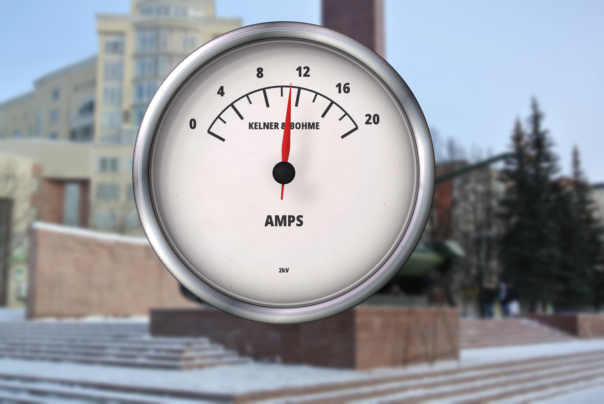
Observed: 11 A
